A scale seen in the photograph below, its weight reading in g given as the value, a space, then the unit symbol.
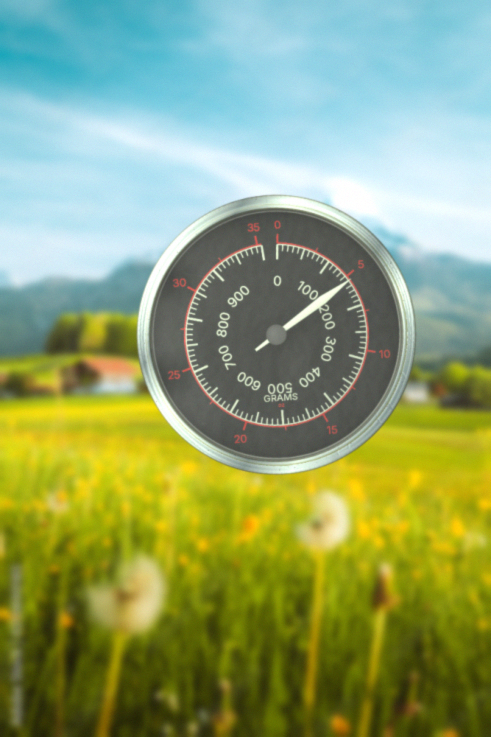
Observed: 150 g
